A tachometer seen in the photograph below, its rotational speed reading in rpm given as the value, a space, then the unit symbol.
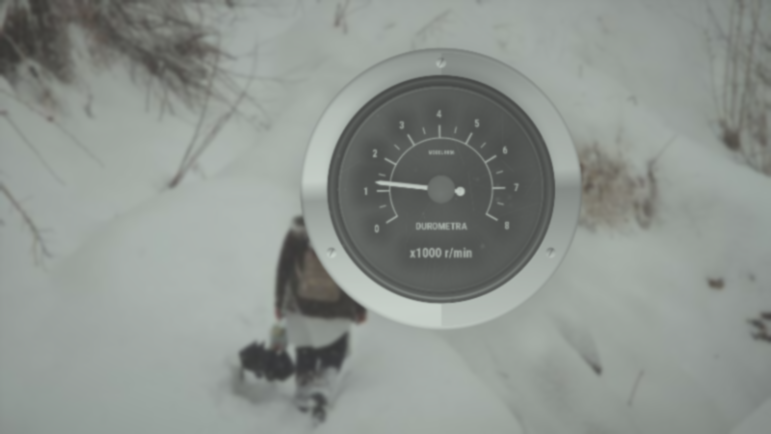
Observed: 1250 rpm
